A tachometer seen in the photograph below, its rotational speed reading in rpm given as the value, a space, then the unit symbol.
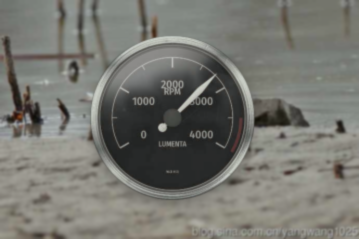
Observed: 2750 rpm
